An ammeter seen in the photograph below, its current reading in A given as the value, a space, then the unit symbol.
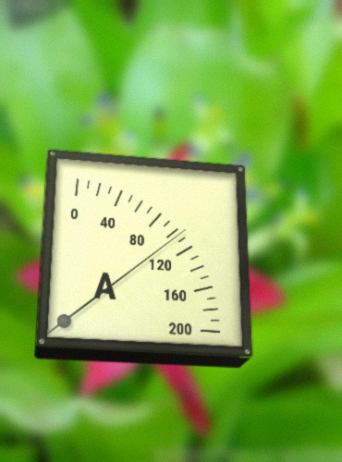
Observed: 105 A
